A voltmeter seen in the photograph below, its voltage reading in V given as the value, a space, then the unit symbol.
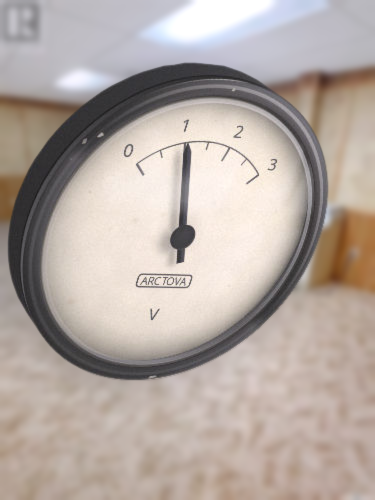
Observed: 1 V
